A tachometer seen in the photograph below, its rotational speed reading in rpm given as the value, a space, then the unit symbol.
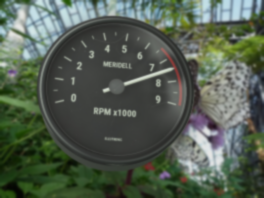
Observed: 7500 rpm
